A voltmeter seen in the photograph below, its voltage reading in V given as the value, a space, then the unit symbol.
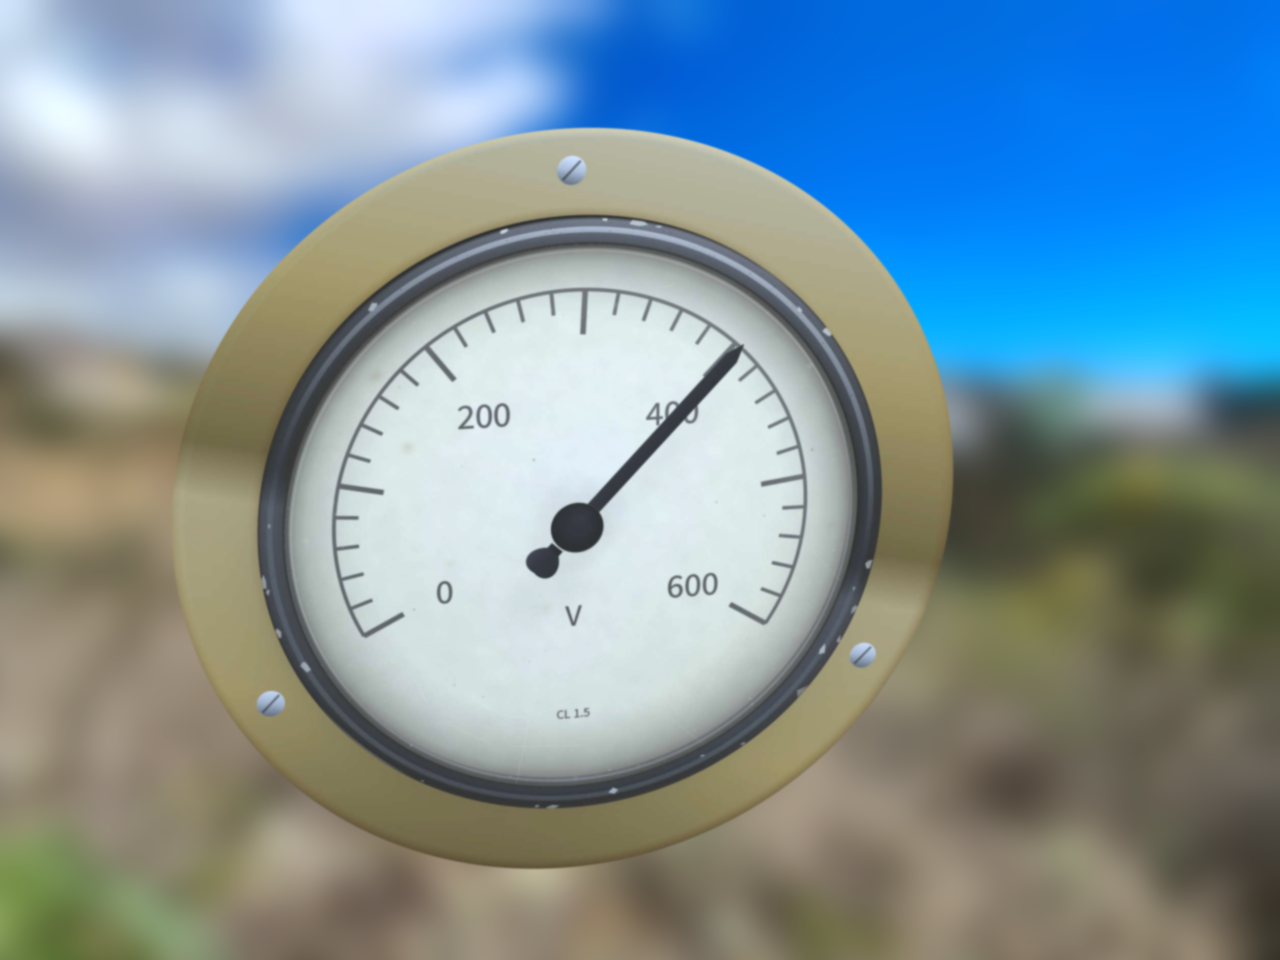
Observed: 400 V
